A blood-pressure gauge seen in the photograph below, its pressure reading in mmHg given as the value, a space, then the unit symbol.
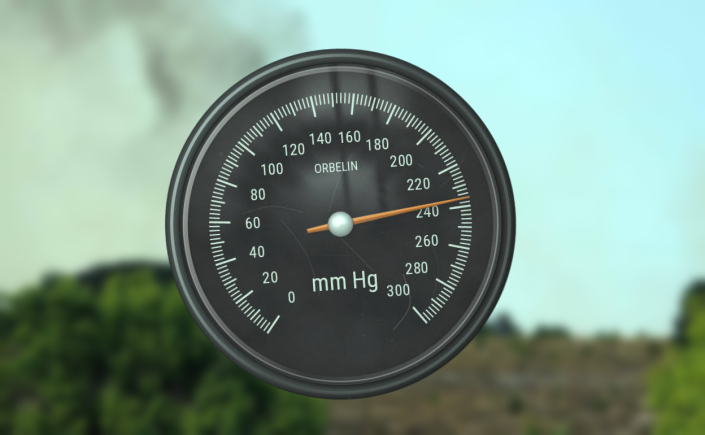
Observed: 236 mmHg
